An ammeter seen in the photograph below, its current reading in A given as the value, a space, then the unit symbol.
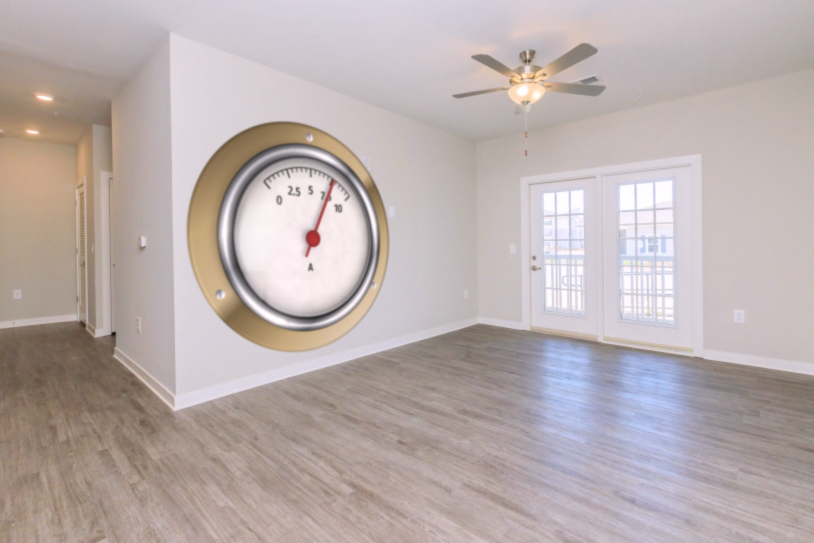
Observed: 7.5 A
